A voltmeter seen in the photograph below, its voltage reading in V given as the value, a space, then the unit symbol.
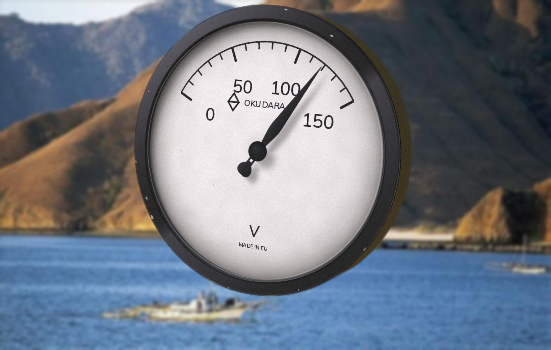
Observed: 120 V
